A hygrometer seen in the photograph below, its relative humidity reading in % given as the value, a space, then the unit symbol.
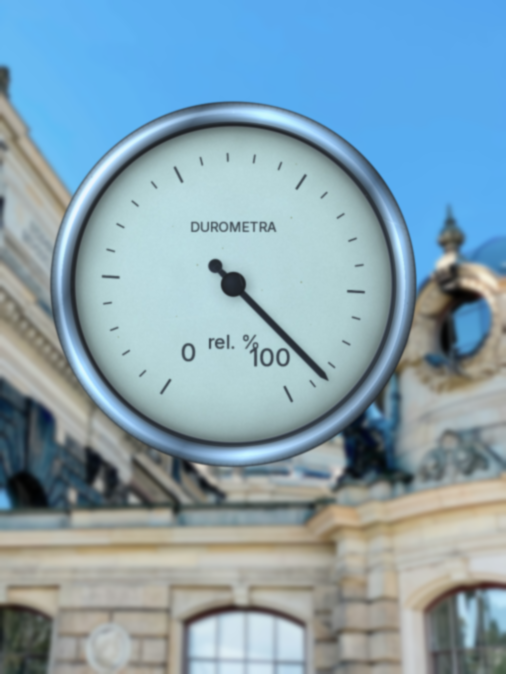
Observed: 94 %
